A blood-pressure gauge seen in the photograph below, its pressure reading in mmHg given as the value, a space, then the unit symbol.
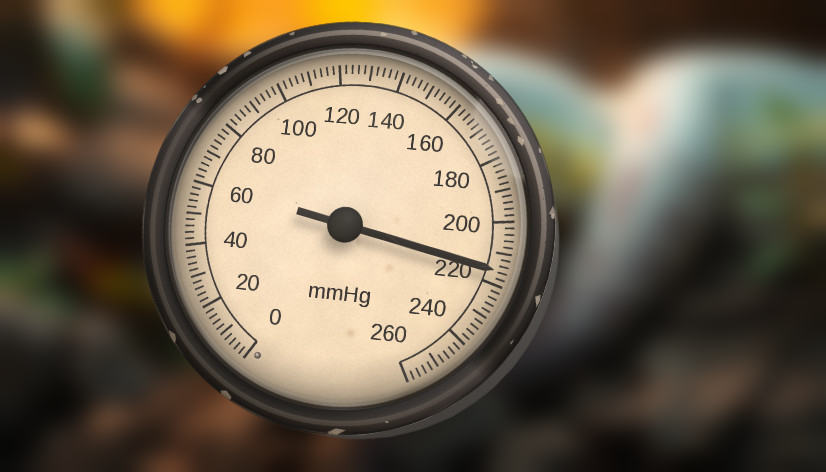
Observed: 216 mmHg
